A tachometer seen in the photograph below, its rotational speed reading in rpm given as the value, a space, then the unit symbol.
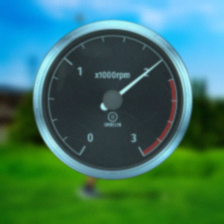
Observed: 2000 rpm
